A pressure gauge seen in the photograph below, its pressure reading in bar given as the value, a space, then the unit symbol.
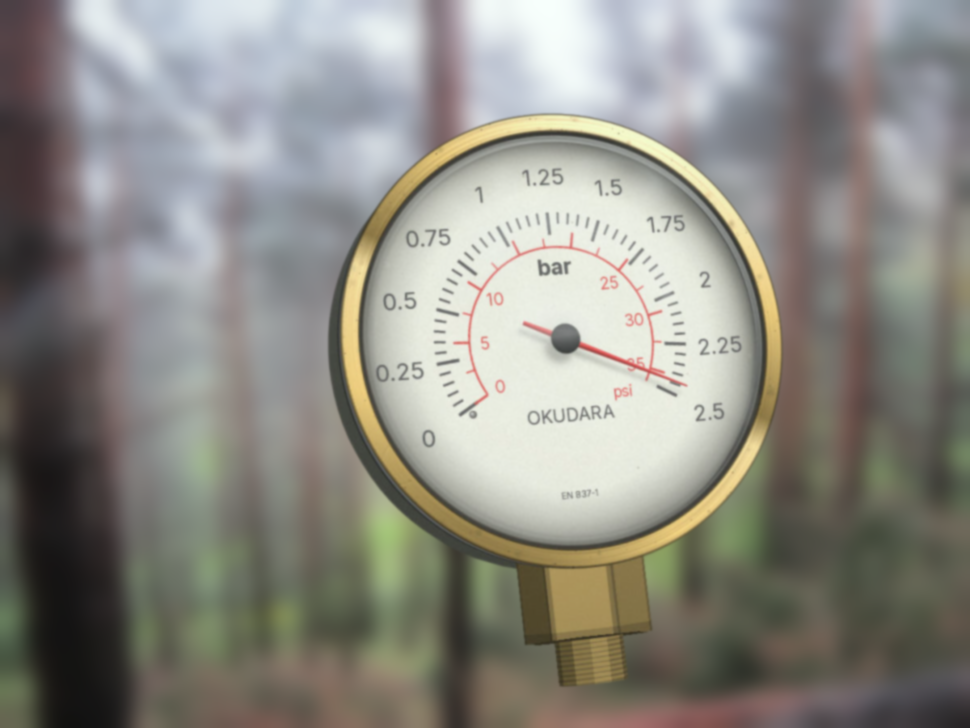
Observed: 2.45 bar
